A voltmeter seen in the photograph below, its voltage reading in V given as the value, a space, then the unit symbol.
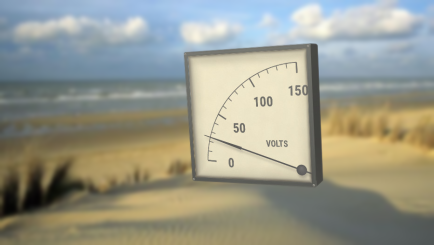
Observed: 25 V
